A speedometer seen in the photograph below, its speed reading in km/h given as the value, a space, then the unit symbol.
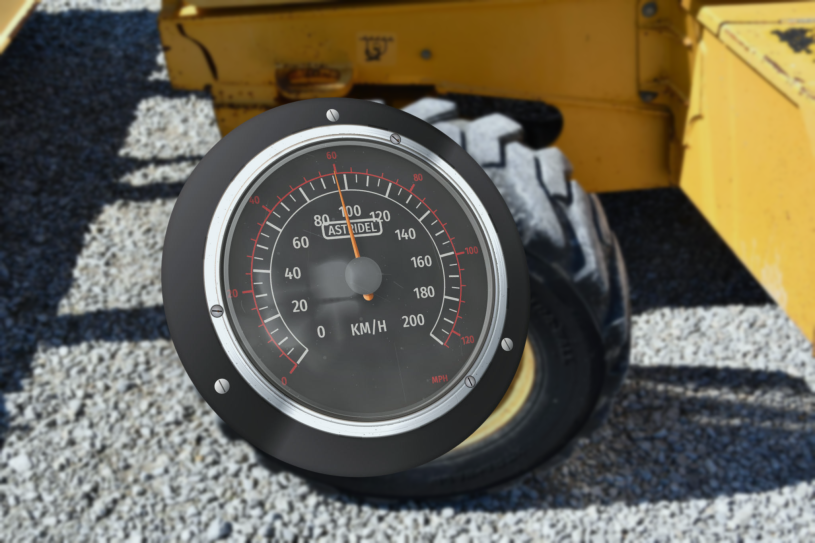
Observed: 95 km/h
